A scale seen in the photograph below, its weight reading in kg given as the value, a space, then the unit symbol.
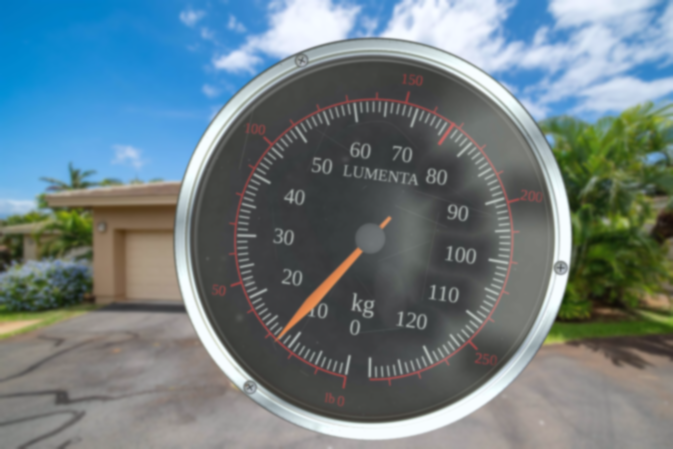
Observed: 12 kg
